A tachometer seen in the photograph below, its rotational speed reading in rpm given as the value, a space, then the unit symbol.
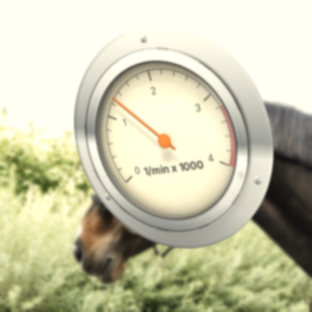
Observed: 1300 rpm
